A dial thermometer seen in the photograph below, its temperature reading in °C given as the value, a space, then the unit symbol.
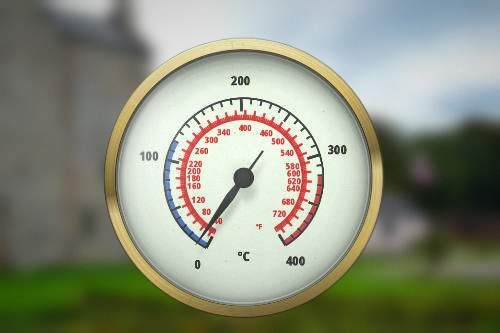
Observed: 10 °C
